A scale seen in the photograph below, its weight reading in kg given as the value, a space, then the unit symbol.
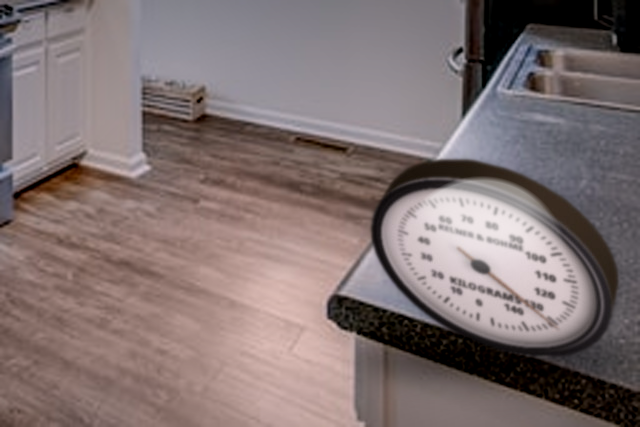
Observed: 130 kg
